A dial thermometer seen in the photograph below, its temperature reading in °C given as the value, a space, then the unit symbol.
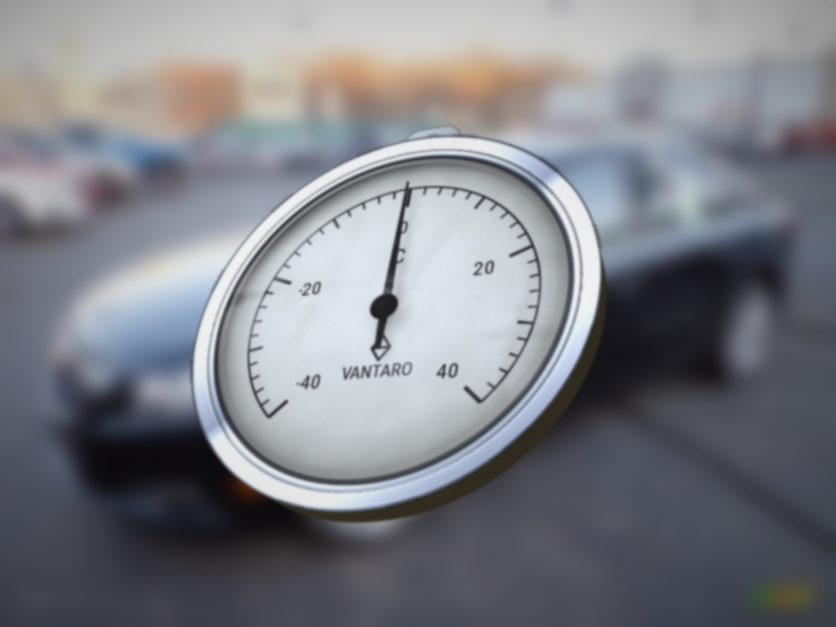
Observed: 0 °C
